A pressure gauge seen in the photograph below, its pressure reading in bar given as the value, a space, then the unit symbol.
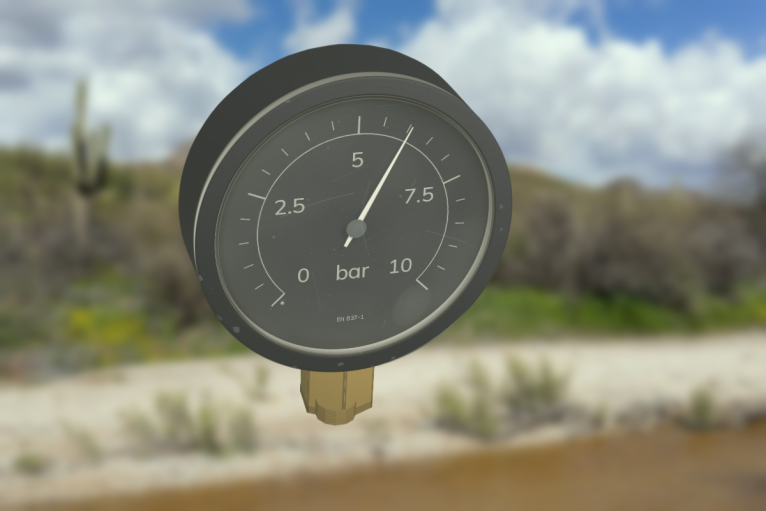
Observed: 6 bar
